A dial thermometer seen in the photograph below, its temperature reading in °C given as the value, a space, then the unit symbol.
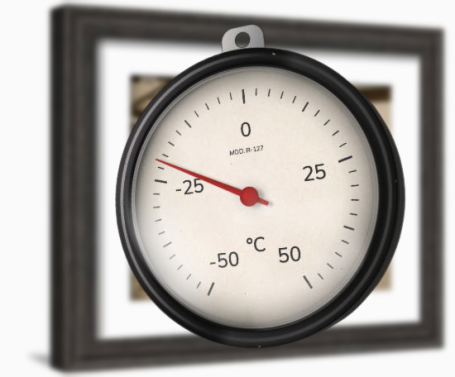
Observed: -21.25 °C
